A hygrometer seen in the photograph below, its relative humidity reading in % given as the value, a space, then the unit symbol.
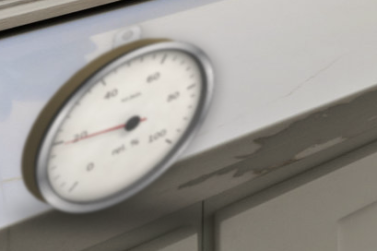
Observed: 20 %
